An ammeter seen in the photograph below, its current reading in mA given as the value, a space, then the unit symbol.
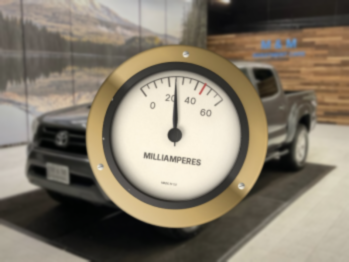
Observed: 25 mA
